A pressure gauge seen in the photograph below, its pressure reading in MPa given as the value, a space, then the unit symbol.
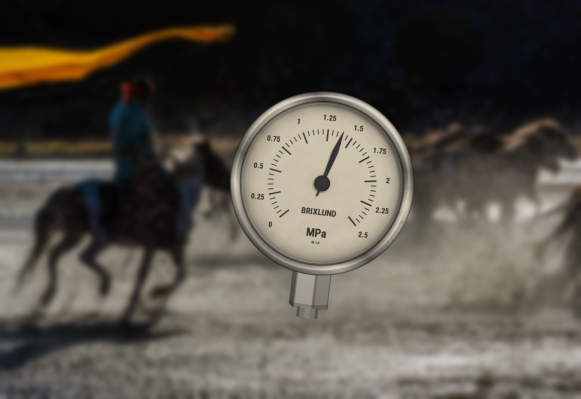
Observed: 1.4 MPa
